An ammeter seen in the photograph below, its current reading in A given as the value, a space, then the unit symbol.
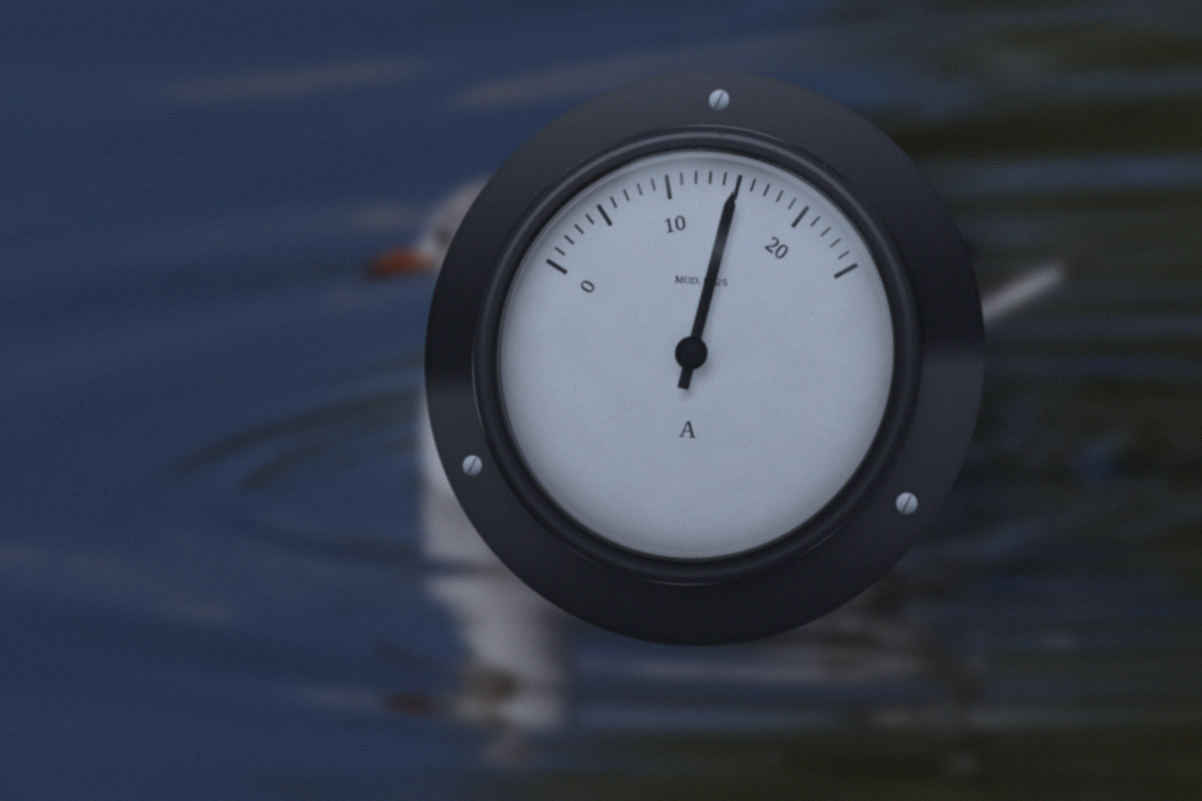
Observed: 15 A
